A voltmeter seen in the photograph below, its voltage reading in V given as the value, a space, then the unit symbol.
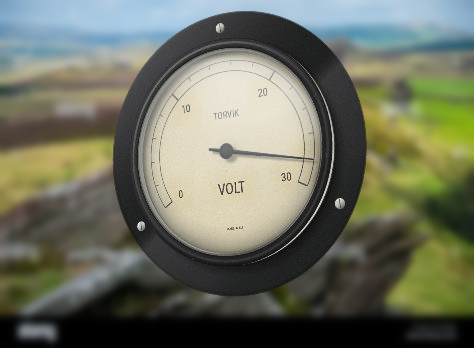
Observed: 28 V
